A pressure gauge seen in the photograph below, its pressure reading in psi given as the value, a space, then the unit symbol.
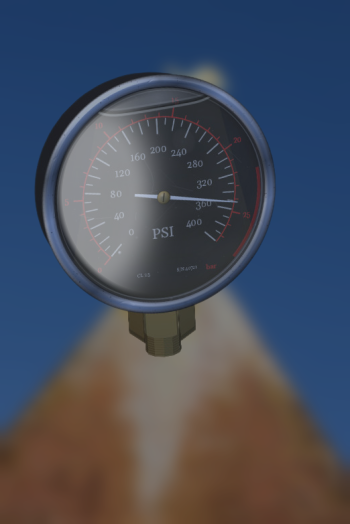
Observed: 350 psi
